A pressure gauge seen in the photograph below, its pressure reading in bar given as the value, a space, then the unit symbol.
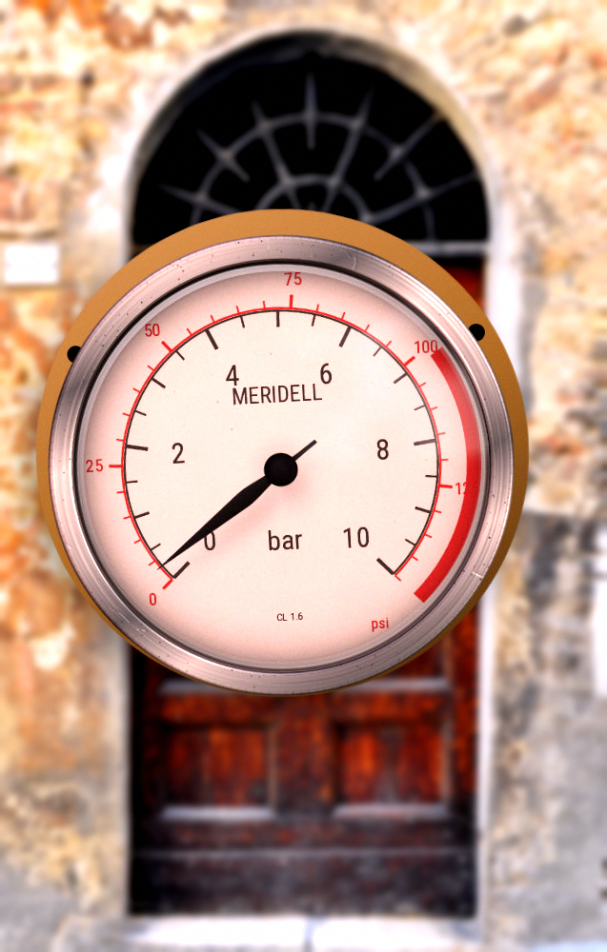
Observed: 0.25 bar
